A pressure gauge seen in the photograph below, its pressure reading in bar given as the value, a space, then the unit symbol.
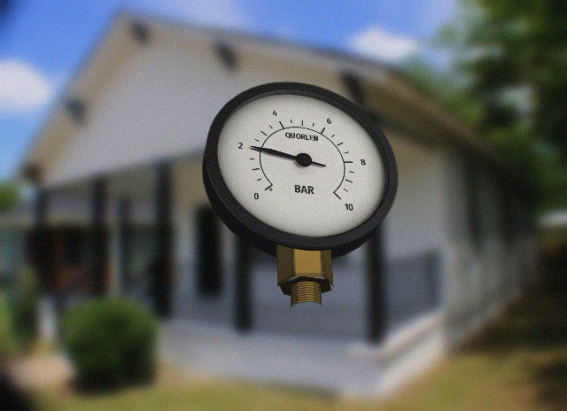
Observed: 2 bar
